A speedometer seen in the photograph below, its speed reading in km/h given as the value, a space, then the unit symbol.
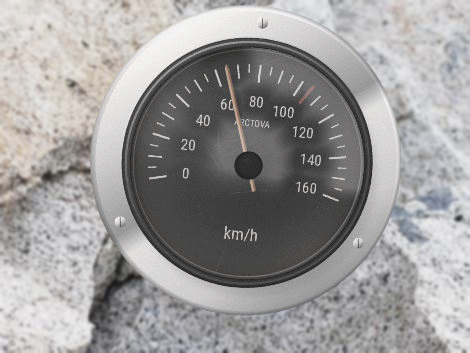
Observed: 65 km/h
